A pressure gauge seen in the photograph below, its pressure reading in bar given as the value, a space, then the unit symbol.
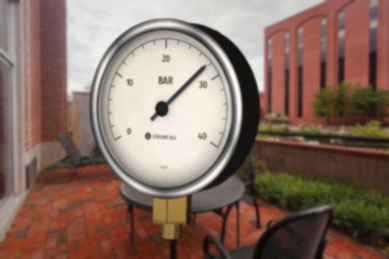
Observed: 28 bar
